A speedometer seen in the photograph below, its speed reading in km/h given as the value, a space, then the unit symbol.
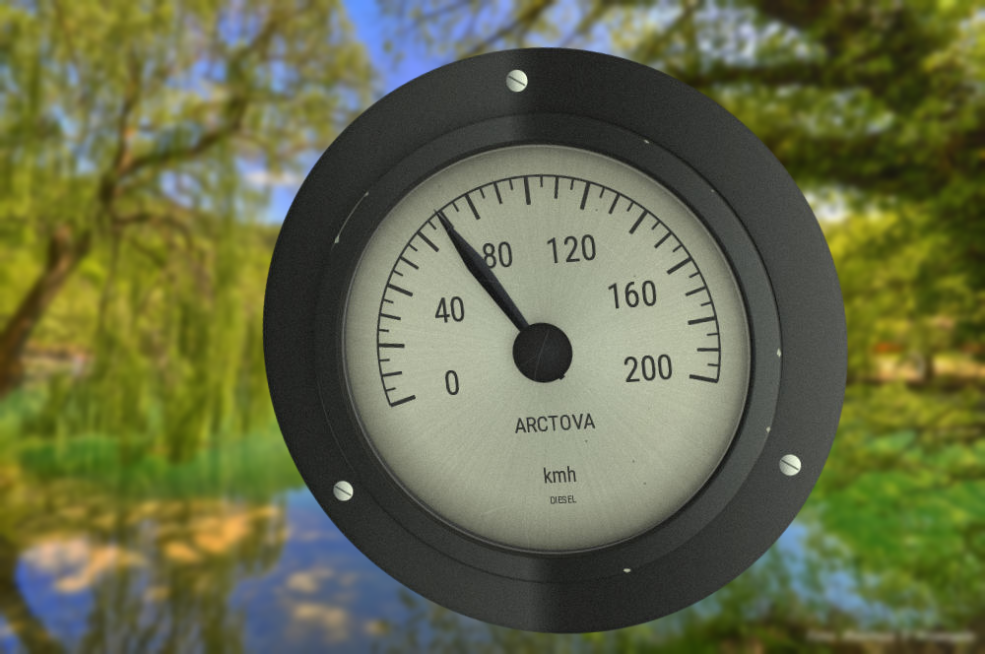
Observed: 70 km/h
